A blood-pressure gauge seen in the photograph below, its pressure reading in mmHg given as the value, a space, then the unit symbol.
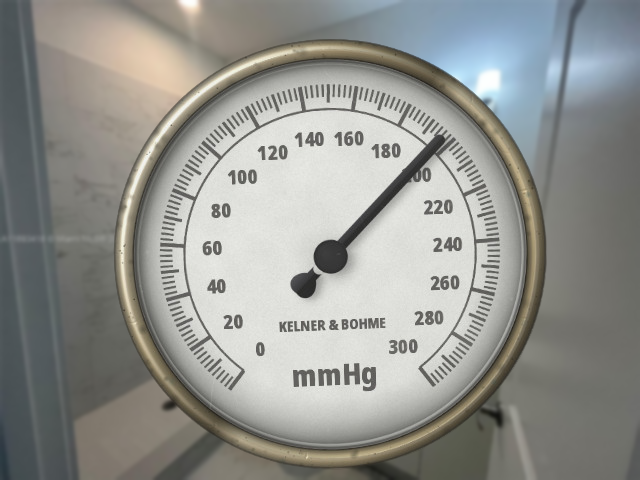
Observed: 196 mmHg
